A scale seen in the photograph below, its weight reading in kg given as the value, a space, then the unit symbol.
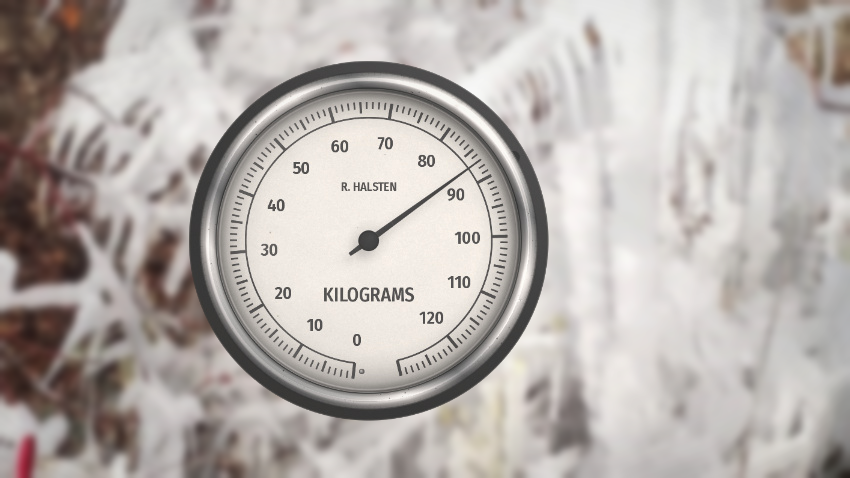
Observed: 87 kg
